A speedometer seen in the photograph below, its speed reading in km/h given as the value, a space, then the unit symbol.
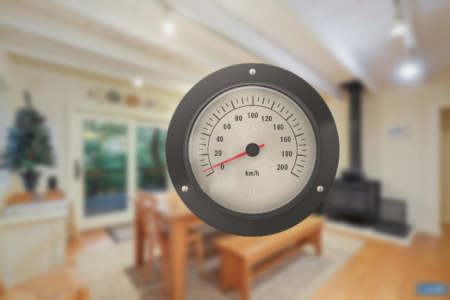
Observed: 5 km/h
